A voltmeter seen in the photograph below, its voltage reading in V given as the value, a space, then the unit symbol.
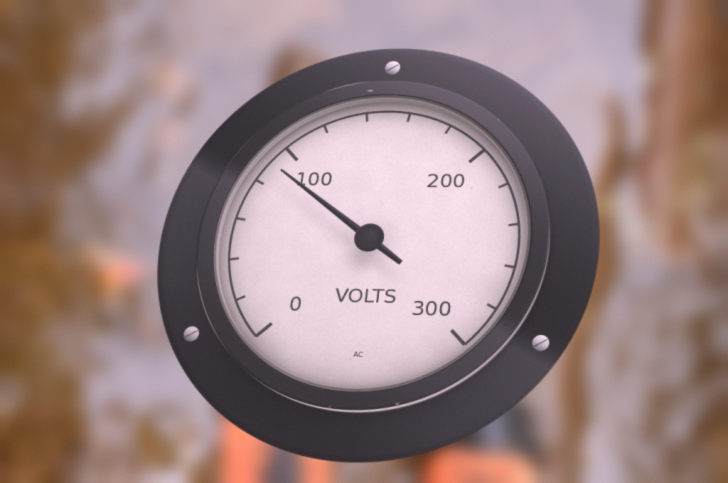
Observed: 90 V
